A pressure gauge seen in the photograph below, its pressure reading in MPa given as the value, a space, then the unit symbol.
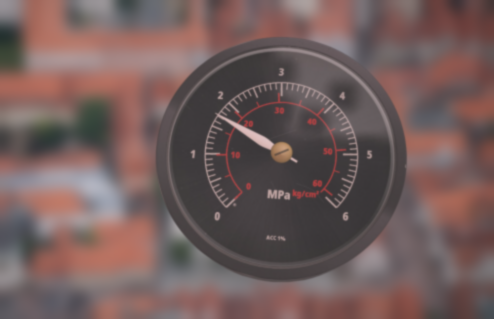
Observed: 1.7 MPa
